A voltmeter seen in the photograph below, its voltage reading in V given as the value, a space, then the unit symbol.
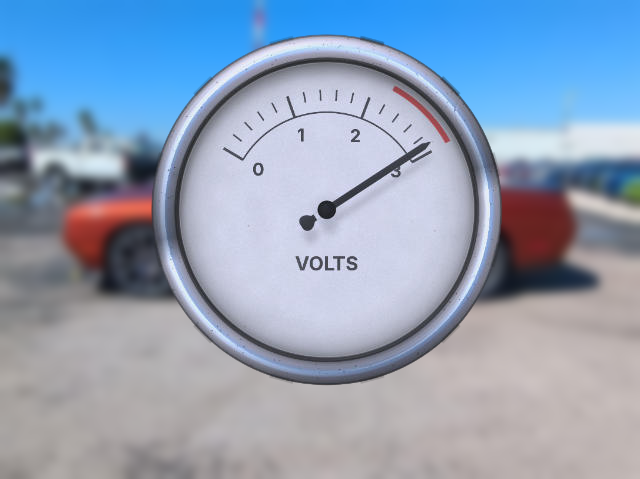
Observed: 2.9 V
